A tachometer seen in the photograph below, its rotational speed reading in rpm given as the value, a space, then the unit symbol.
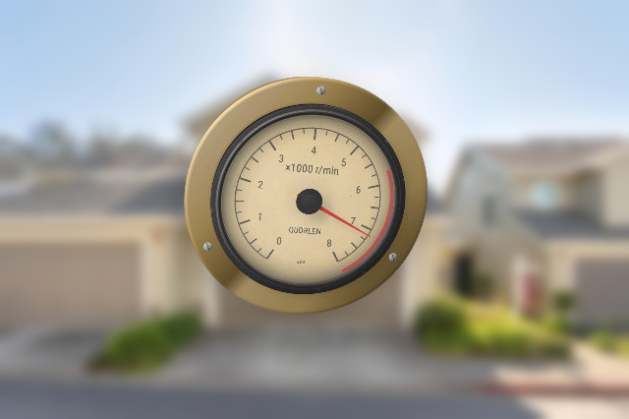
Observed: 7125 rpm
